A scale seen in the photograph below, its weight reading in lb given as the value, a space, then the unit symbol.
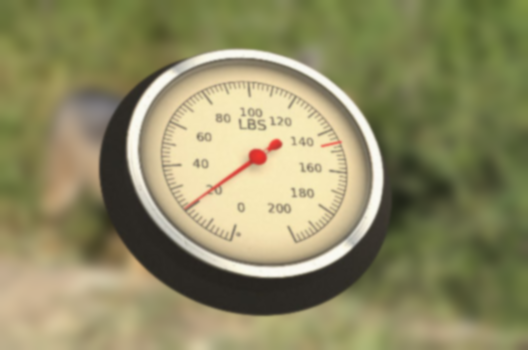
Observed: 20 lb
